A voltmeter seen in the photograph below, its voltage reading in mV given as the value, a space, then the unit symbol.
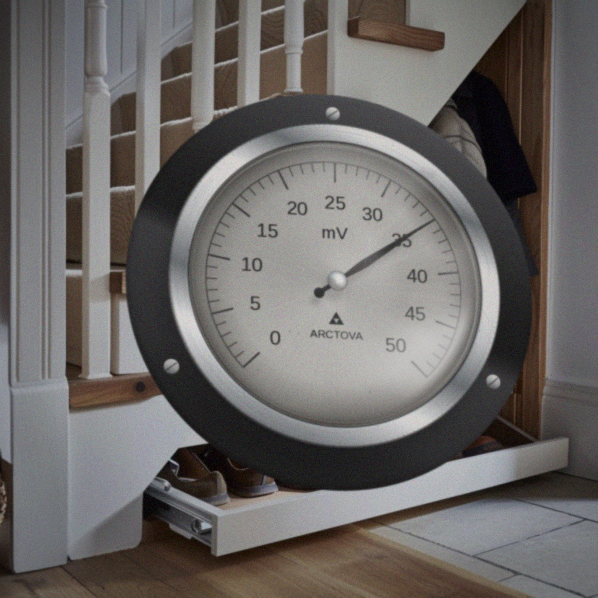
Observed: 35 mV
